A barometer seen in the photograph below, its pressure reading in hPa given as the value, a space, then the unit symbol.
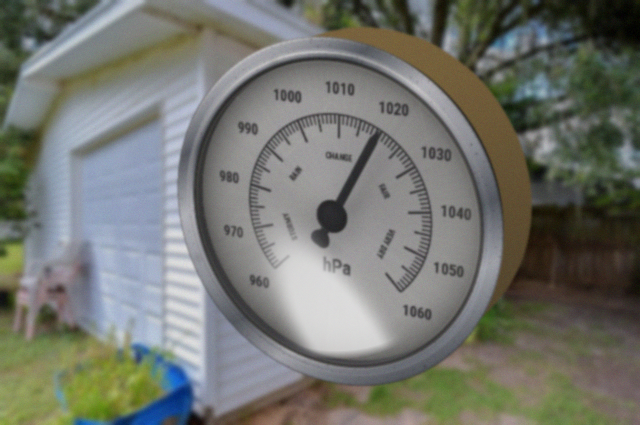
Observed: 1020 hPa
